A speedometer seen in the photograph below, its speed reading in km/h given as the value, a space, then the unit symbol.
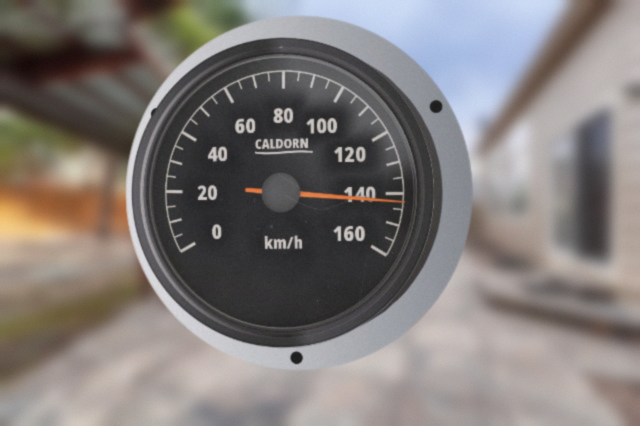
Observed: 142.5 km/h
